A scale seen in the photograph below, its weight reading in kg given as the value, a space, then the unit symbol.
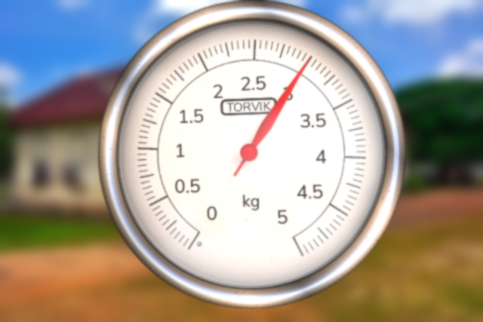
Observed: 3 kg
